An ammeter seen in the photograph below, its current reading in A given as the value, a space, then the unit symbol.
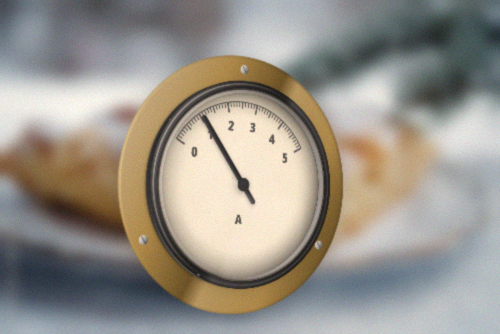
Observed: 1 A
